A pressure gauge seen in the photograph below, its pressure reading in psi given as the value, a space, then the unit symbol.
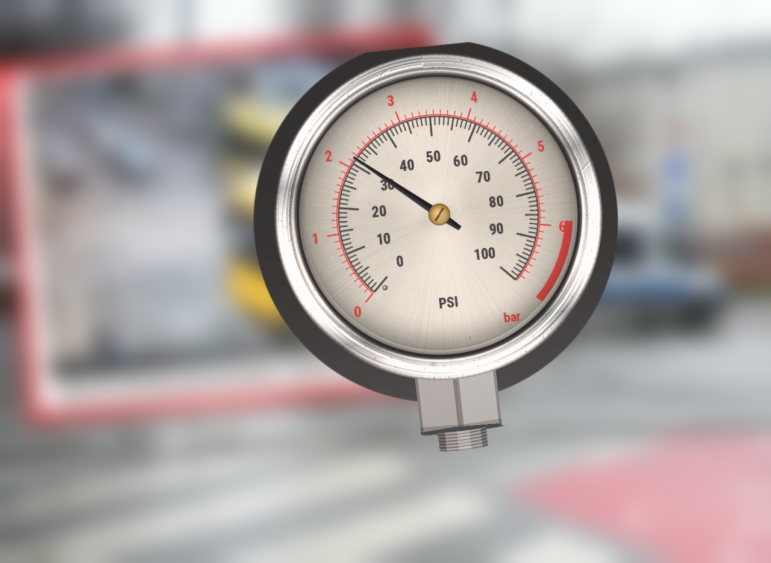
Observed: 31 psi
